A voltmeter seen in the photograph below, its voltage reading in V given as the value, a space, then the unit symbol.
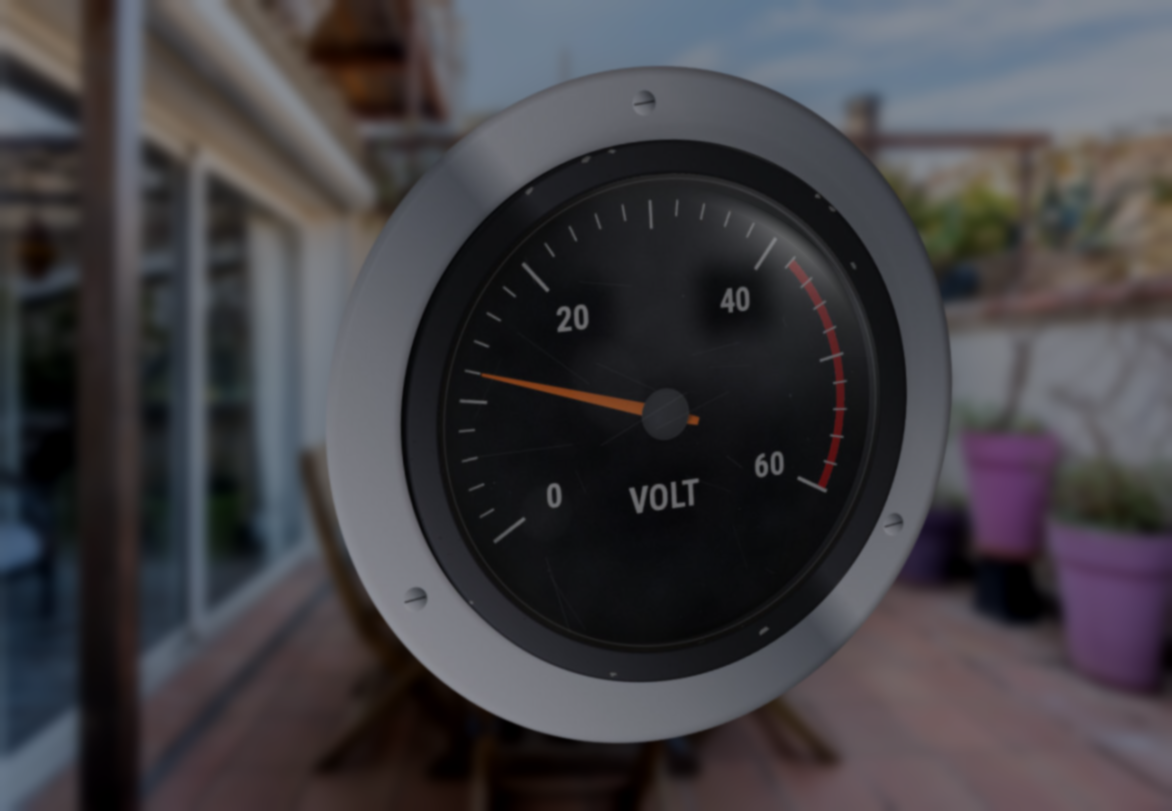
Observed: 12 V
